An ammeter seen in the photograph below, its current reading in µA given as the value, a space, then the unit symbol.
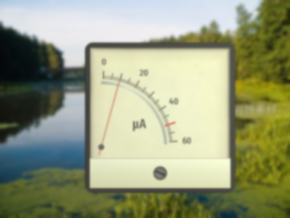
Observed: 10 µA
